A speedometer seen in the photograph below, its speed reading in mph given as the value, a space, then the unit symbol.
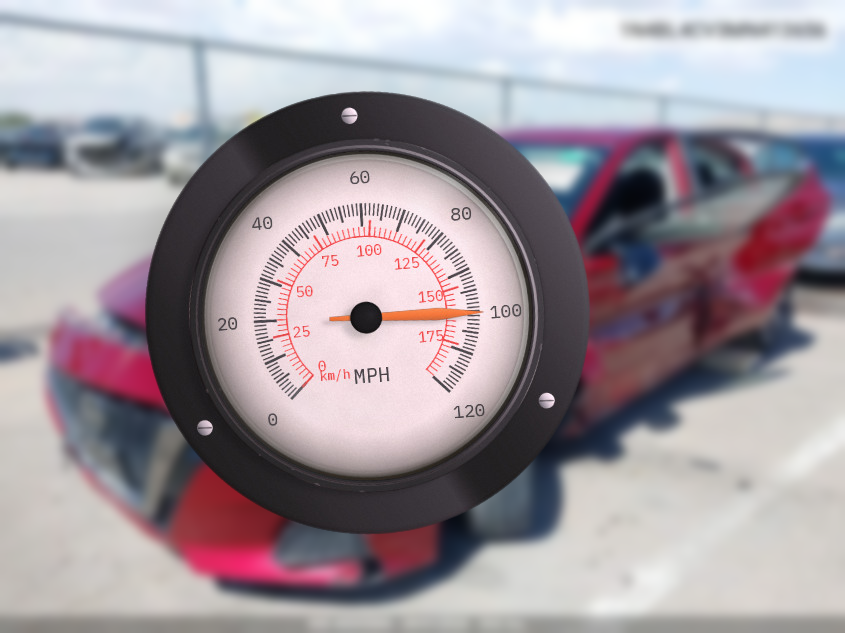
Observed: 100 mph
